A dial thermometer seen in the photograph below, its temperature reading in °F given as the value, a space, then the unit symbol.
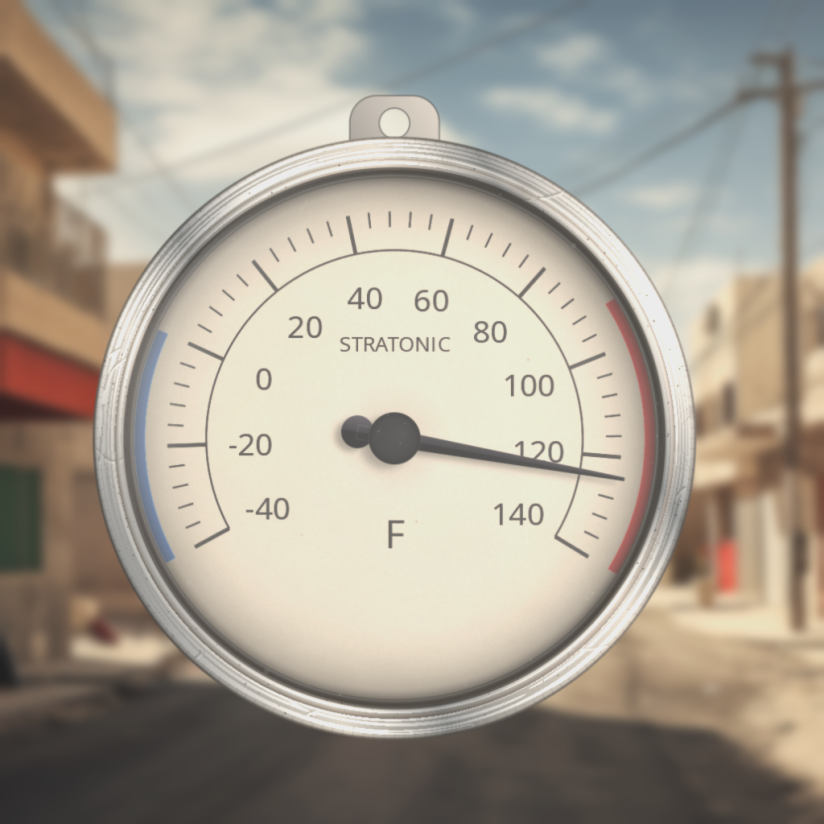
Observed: 124 °F
